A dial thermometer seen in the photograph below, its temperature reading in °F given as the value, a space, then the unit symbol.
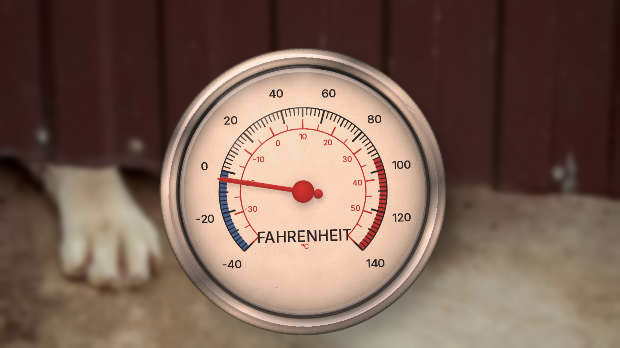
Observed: -4 °F
